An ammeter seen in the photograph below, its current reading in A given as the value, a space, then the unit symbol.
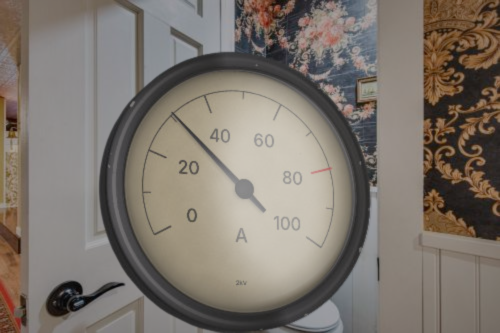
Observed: 30 A
